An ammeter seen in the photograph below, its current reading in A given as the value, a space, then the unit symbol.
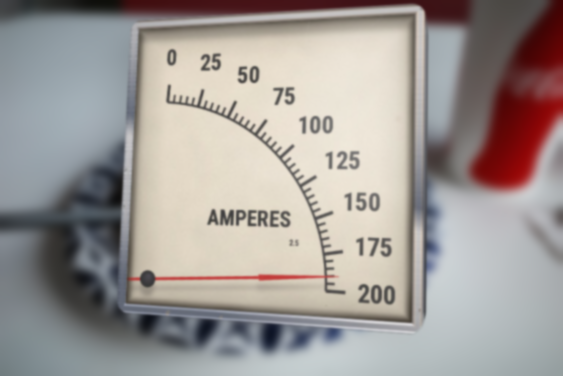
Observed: 190 A
